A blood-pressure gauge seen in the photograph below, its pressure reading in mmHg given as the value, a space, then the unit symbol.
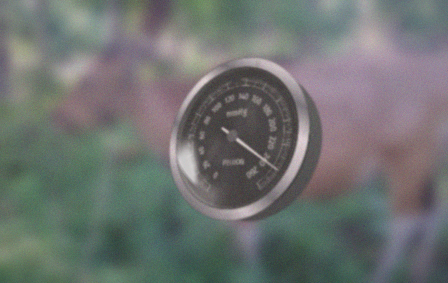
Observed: 240 mmHg
